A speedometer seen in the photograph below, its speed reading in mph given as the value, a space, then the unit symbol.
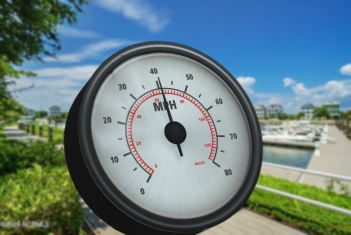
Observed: 40 mph
